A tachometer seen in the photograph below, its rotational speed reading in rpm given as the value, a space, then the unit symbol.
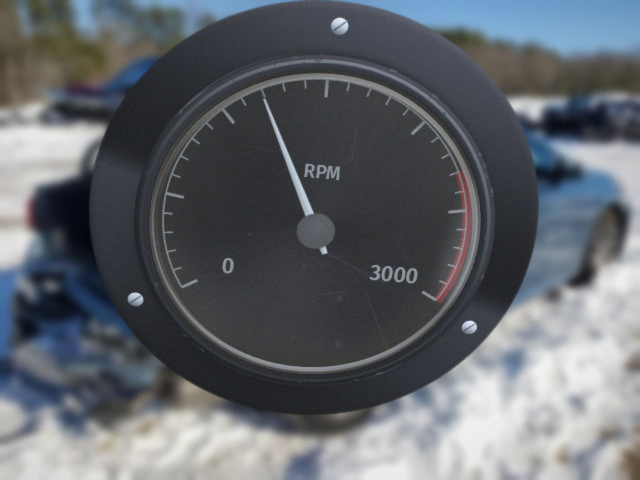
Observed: 1200 rpm
